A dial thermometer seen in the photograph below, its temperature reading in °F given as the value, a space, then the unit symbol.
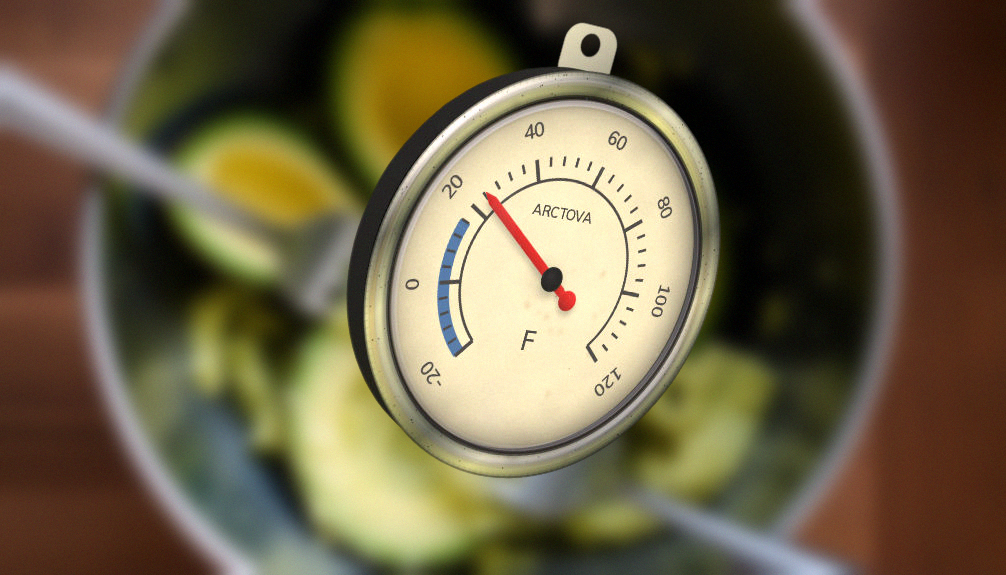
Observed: 24 °F
